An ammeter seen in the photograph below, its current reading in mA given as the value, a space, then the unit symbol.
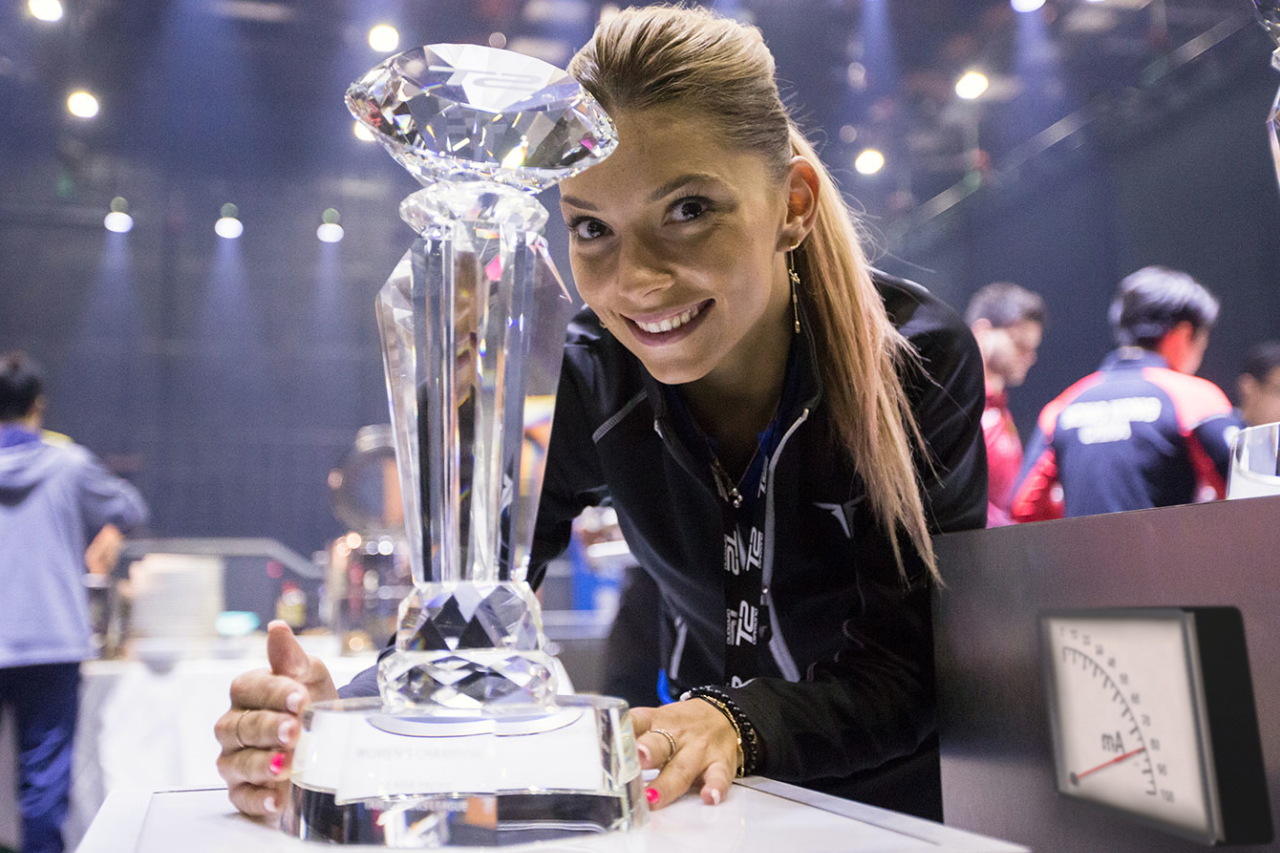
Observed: 80 mA
